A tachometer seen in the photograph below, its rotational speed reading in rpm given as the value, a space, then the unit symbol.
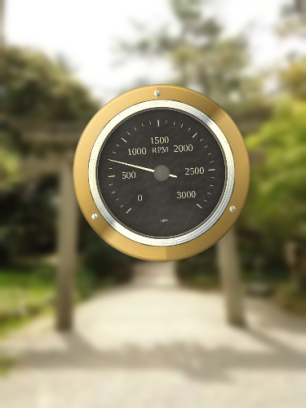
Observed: 700 rpm
